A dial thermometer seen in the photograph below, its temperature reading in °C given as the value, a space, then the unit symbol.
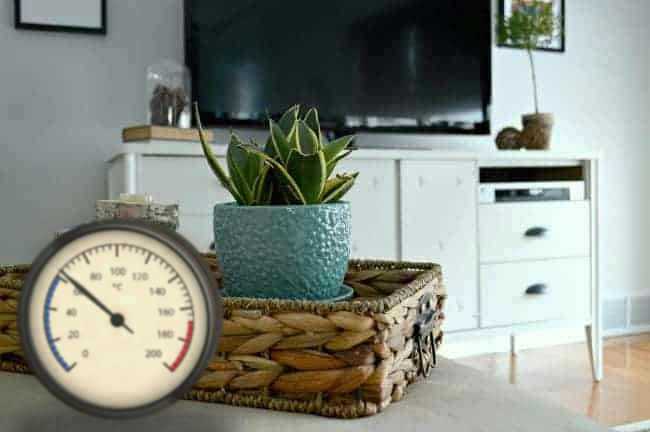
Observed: 64 °C
